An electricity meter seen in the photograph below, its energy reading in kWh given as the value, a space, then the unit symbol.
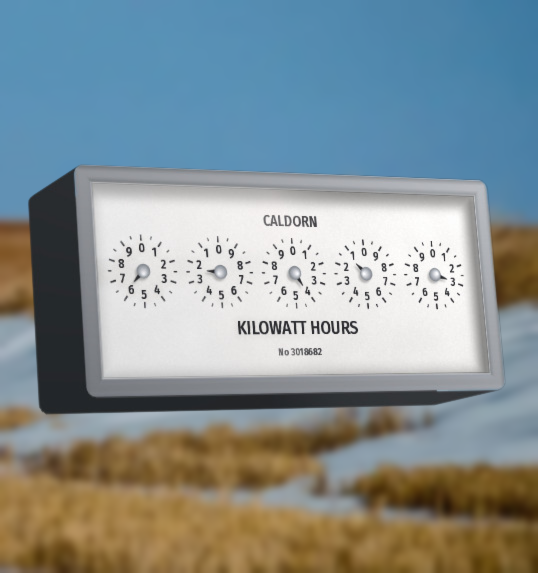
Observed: 62413 kWh
